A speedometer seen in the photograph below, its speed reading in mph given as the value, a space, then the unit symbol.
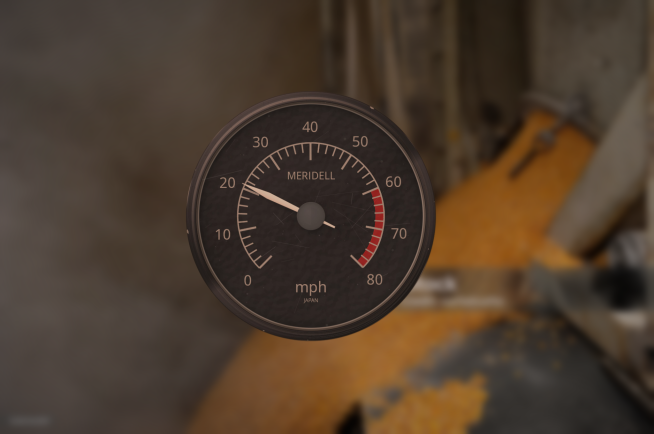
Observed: 21 mph
